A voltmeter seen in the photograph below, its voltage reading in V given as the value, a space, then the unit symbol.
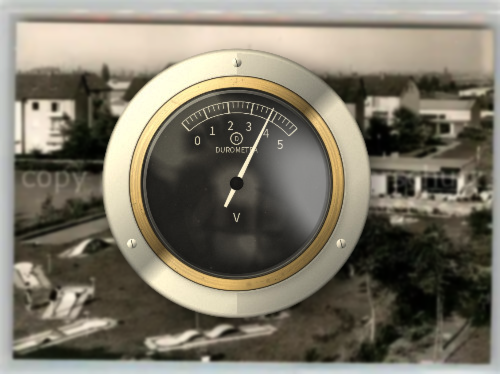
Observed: 3.8 V
